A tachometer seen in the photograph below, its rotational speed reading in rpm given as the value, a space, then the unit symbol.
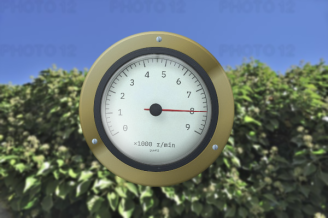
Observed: 8000 rpm
